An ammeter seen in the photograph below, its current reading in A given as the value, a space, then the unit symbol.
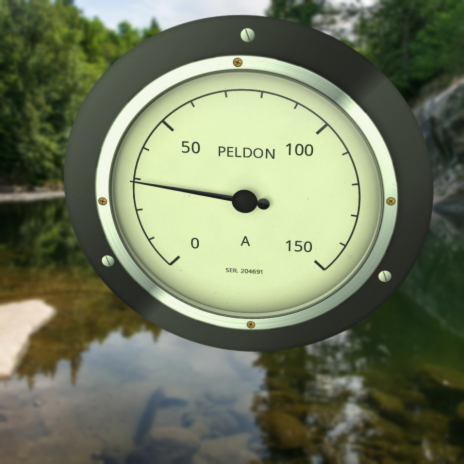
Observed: 30 A
